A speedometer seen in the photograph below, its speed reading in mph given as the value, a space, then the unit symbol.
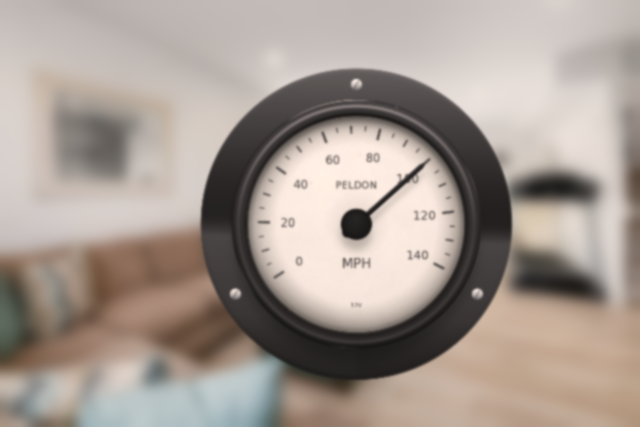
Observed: 100 mph
